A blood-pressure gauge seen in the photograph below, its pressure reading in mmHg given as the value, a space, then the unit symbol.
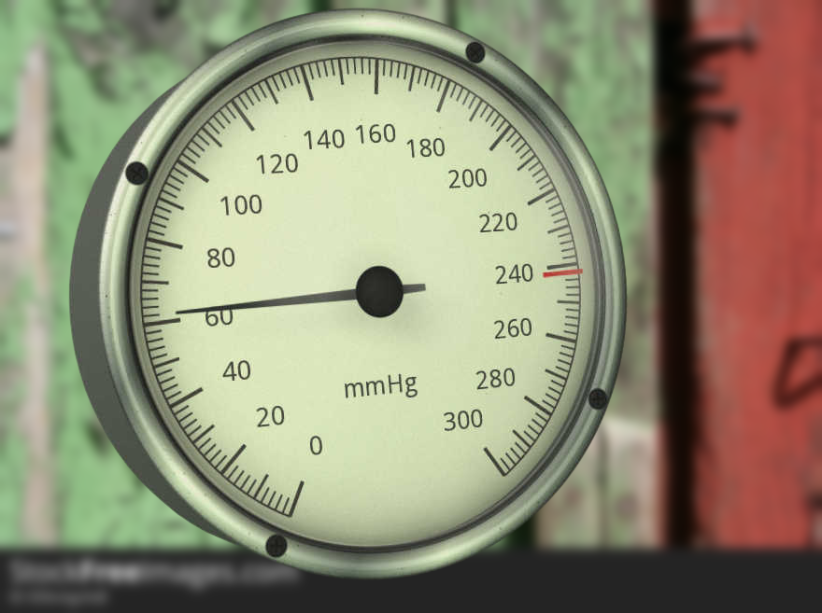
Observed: 62 mmHg
